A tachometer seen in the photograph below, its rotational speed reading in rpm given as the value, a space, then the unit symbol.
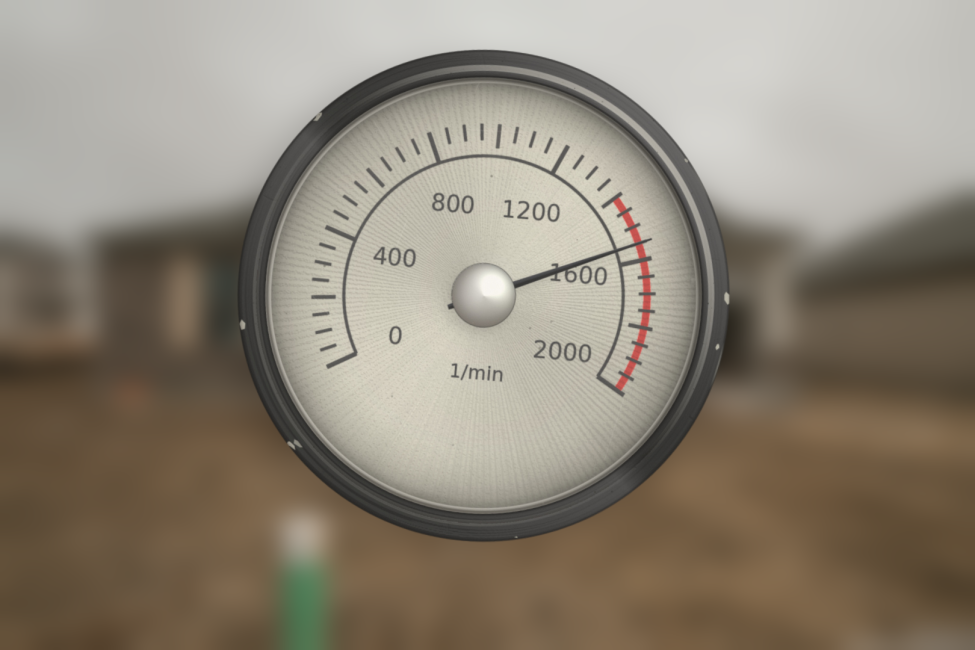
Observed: 1550 rpm
